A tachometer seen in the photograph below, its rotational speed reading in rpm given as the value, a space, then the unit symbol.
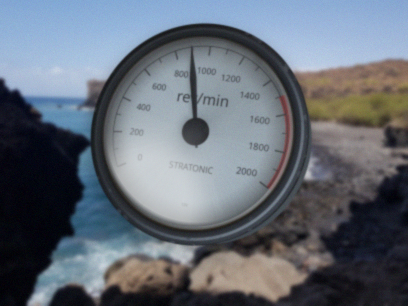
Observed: 900 rpm
